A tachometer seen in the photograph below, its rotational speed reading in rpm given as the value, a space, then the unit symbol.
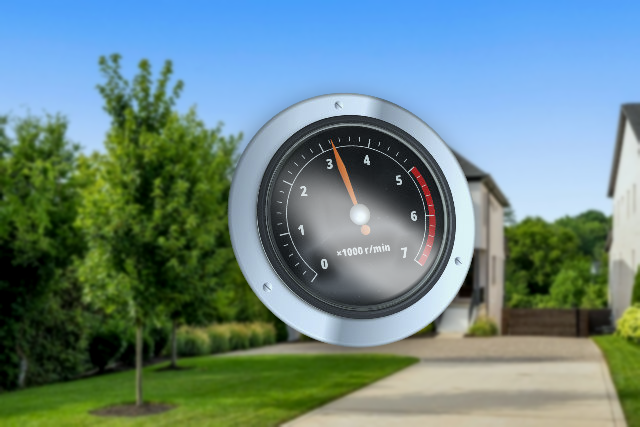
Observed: 3200 rpm
